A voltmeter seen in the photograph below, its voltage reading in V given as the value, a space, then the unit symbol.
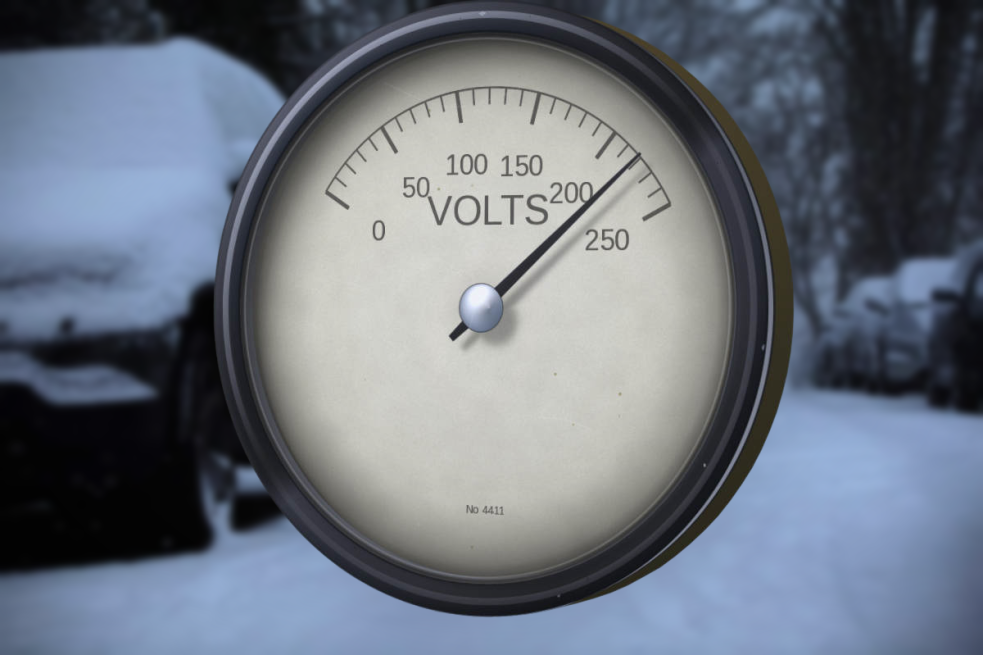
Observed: 220 V
